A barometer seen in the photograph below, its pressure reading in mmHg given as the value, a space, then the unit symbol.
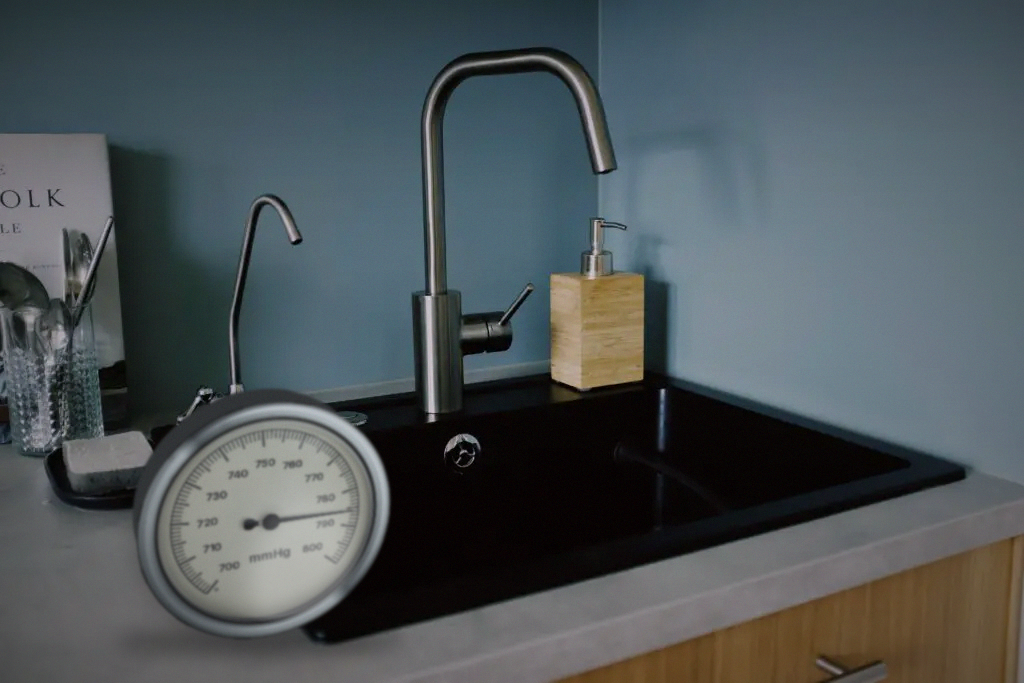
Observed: 785 mmHg
